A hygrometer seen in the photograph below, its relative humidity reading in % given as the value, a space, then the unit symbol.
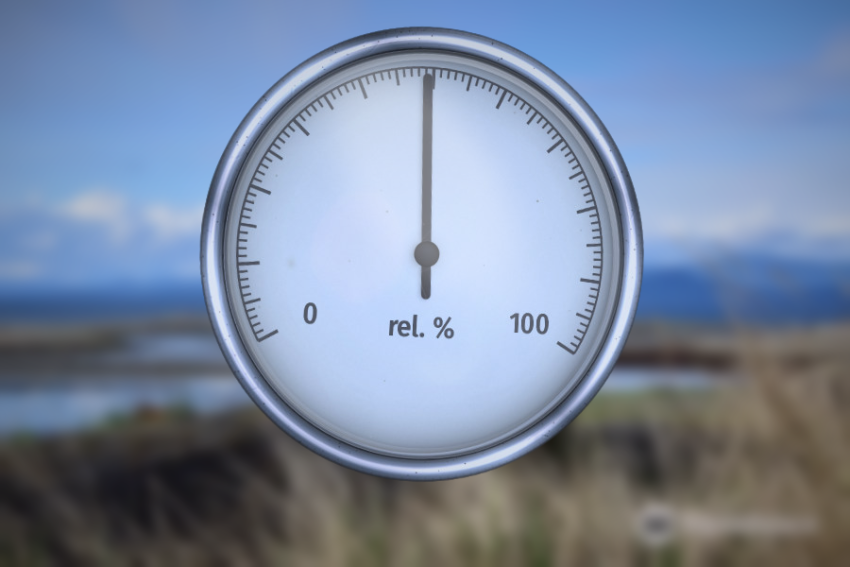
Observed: 49 %
